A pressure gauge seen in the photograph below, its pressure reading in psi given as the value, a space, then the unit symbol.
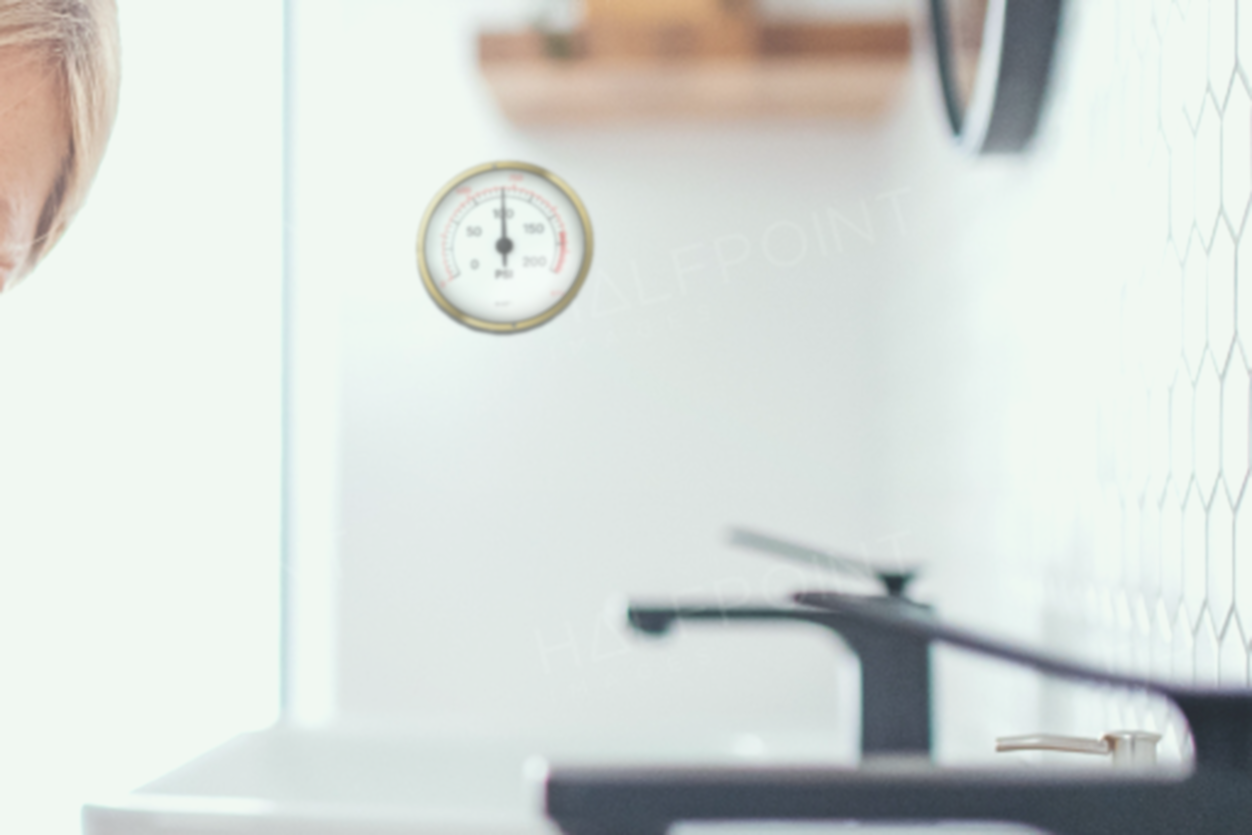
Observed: 100 psi
